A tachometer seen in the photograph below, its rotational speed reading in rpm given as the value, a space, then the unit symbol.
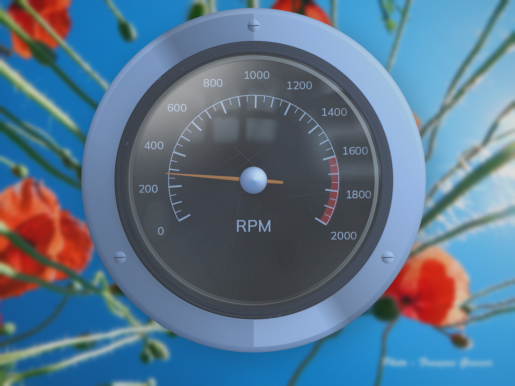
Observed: 275 rpm
